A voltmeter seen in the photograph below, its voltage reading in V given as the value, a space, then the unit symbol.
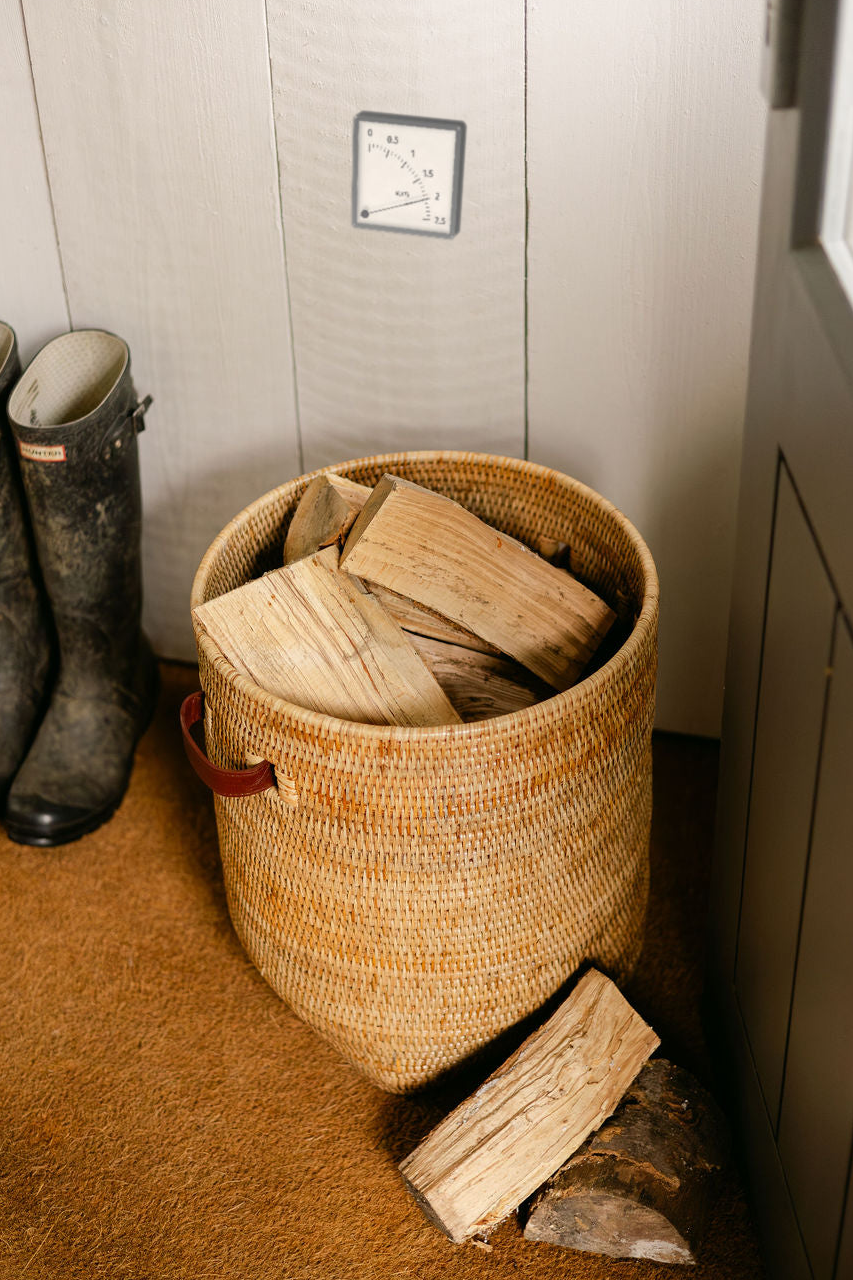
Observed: 2 V
